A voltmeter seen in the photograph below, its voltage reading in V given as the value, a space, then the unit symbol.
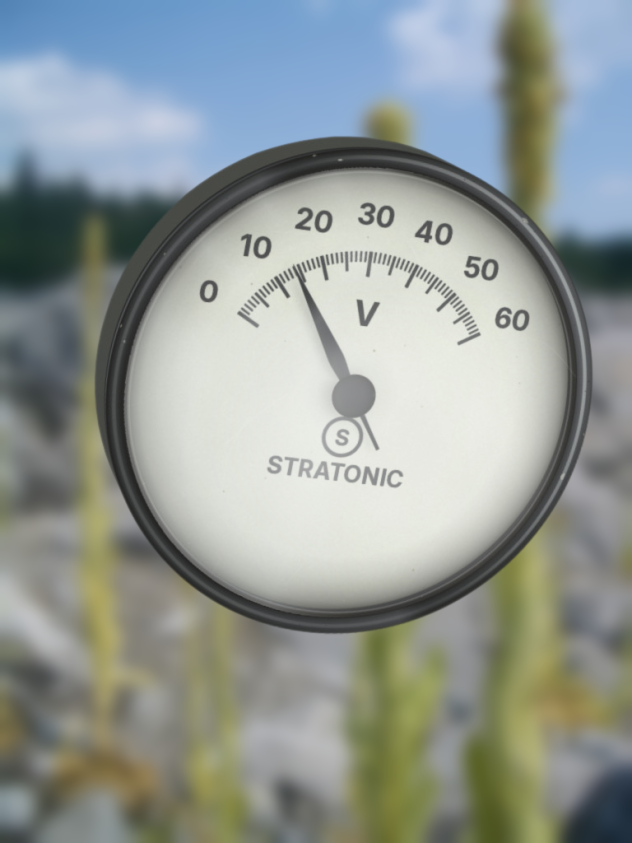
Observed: 14 V
